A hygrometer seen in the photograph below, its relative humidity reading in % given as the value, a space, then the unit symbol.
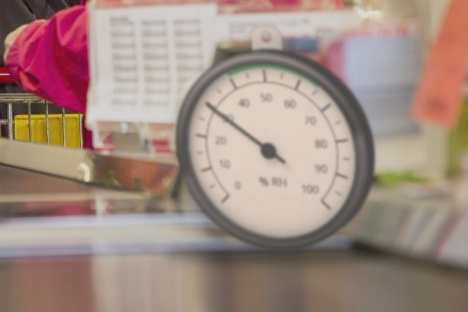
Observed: 30 %
